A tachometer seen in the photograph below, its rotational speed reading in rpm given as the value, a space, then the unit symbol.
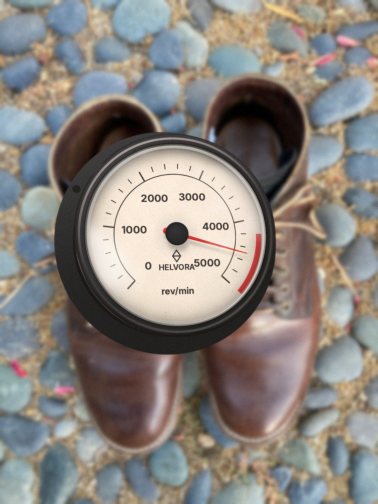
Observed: 4500 rpm
